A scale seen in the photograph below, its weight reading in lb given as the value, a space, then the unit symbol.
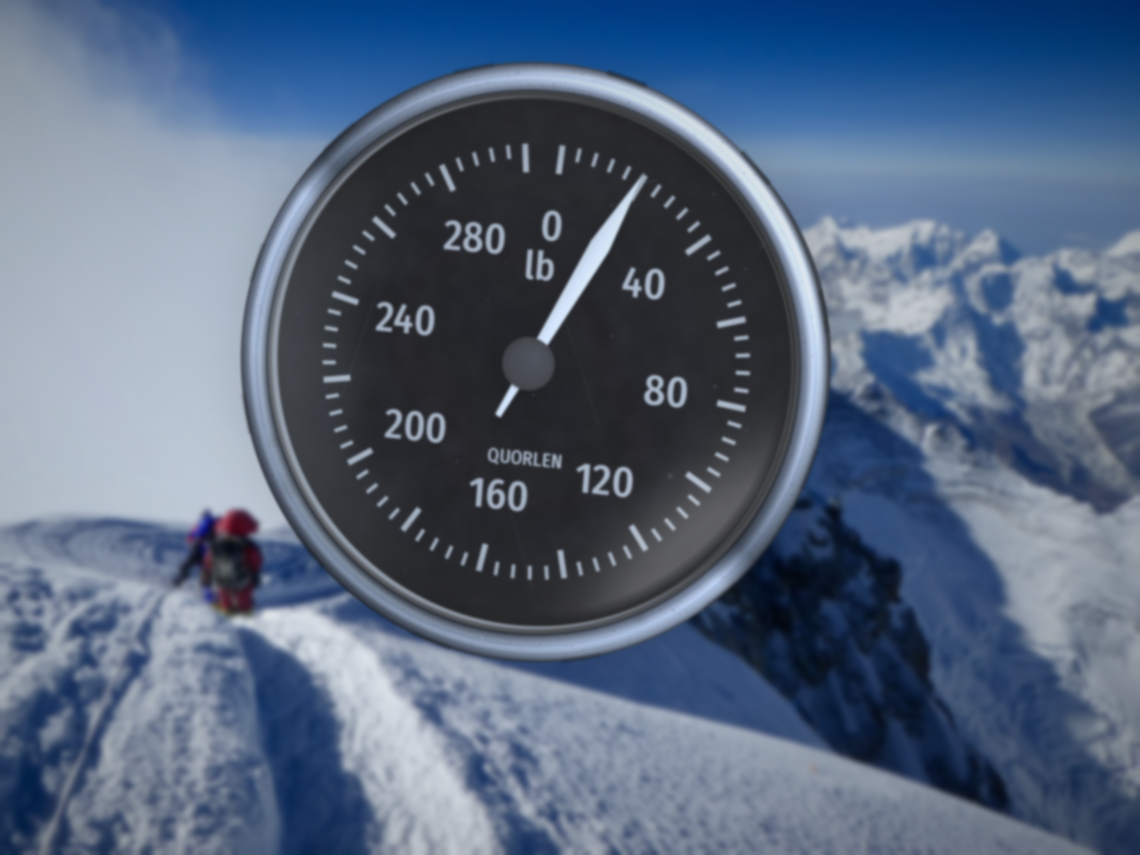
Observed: 20 lb
